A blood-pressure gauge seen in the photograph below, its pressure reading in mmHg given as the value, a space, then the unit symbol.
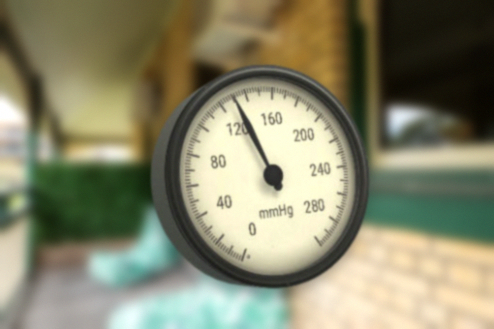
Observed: 130 mmHg
